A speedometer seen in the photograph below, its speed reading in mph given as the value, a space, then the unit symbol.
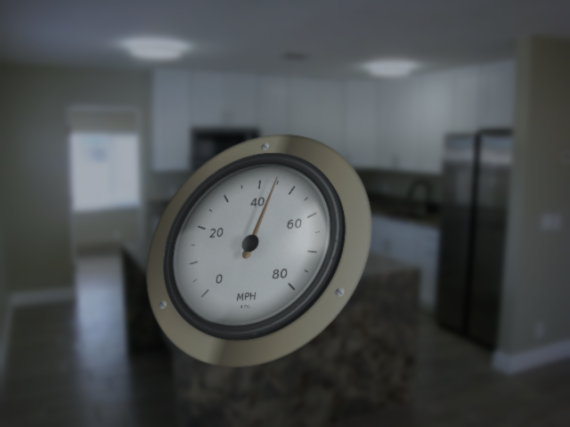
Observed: 45 mph
